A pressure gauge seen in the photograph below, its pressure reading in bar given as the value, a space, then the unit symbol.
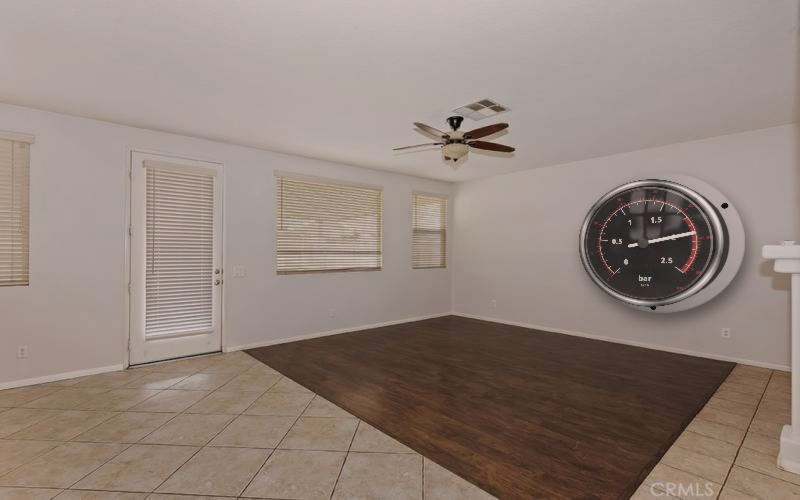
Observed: 2 bar
